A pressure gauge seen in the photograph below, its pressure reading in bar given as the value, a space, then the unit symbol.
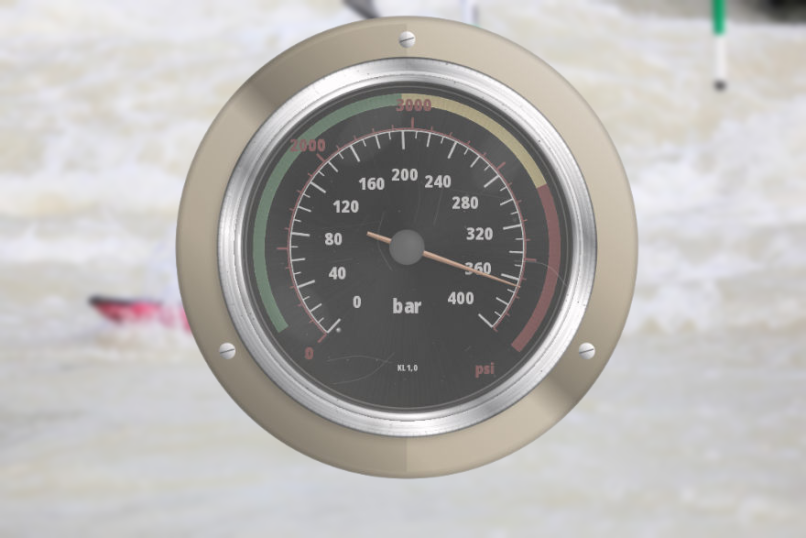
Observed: 365 bar
